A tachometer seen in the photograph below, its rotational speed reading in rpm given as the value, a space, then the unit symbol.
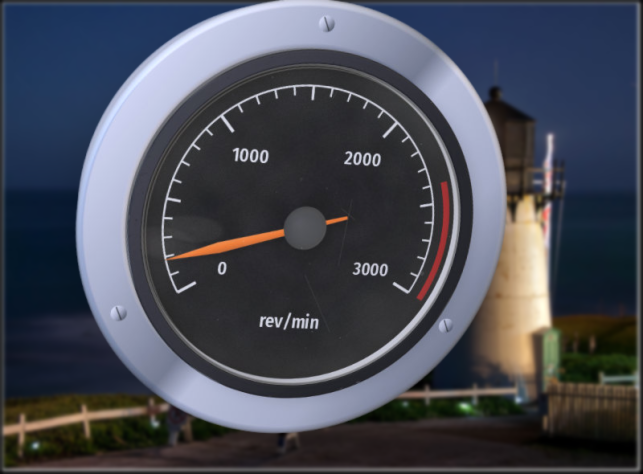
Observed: 200 rpm
